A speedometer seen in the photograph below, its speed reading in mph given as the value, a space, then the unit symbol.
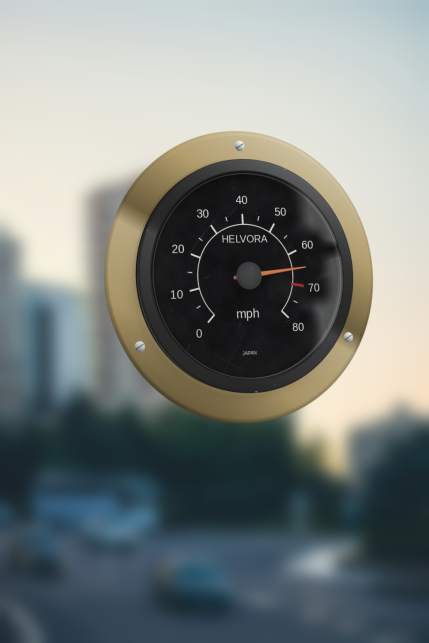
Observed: 65 mph
